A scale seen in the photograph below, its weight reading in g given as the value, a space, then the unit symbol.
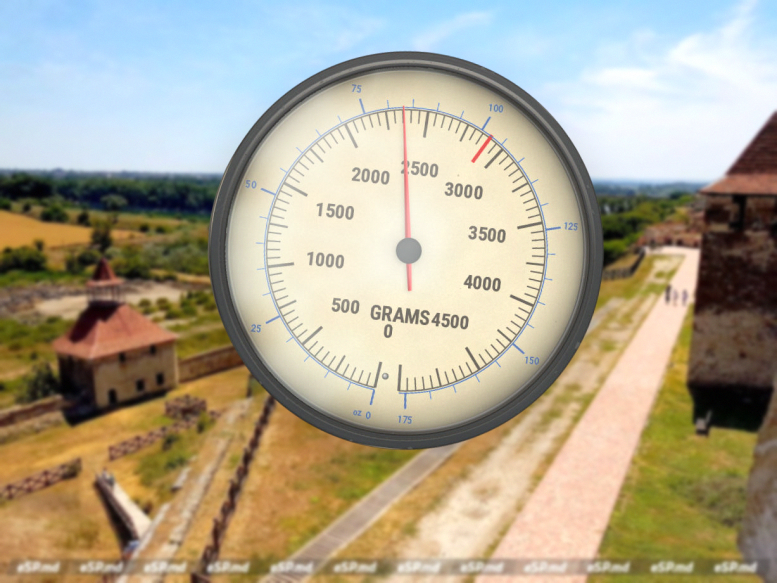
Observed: 2350 g
